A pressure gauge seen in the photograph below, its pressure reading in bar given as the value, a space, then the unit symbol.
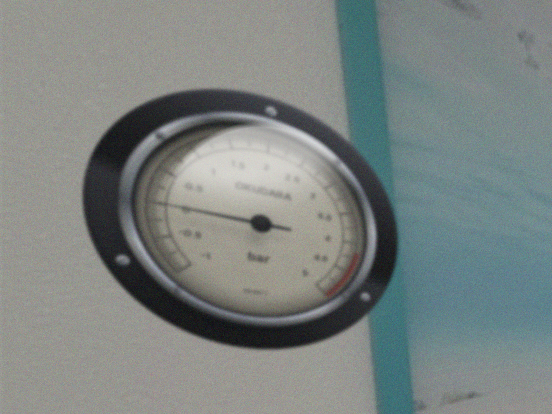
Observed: 0 bar
